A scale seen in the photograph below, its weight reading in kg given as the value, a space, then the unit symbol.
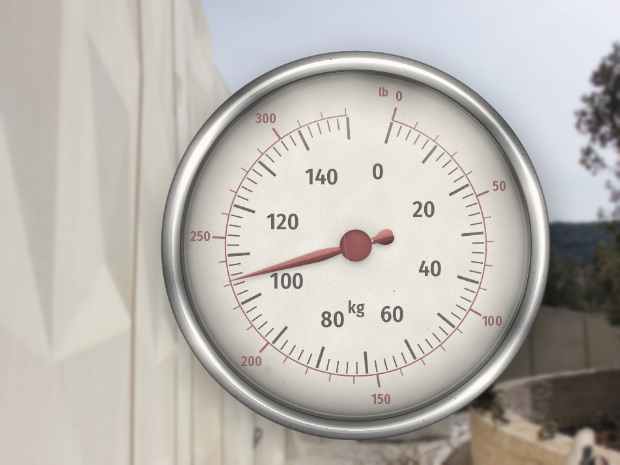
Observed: 105 kg
